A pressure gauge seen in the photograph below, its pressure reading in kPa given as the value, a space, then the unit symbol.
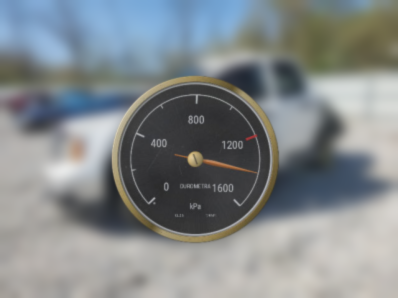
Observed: 1400 kPa
